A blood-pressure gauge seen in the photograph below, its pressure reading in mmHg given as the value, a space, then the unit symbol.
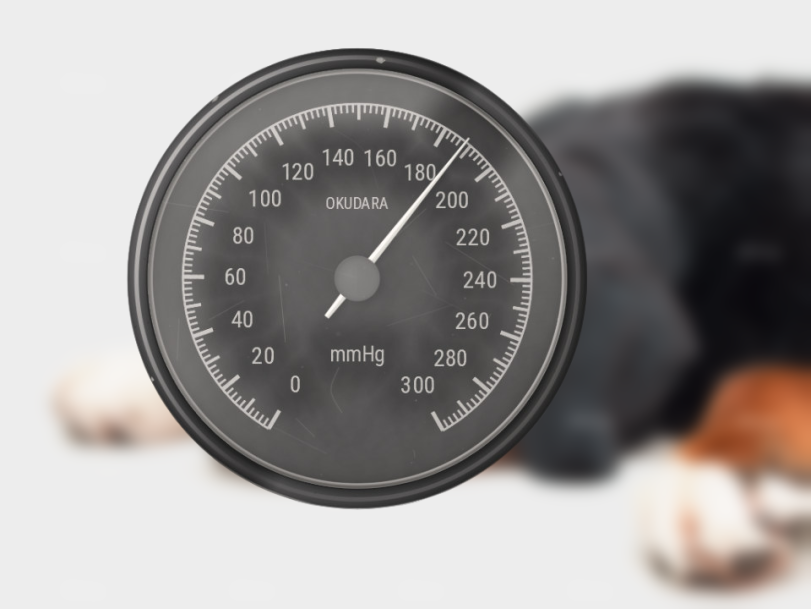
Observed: 188 mmHg
